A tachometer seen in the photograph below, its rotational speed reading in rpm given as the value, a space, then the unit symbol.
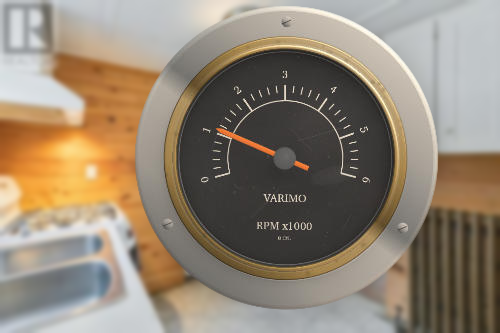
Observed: 1100 rpm
